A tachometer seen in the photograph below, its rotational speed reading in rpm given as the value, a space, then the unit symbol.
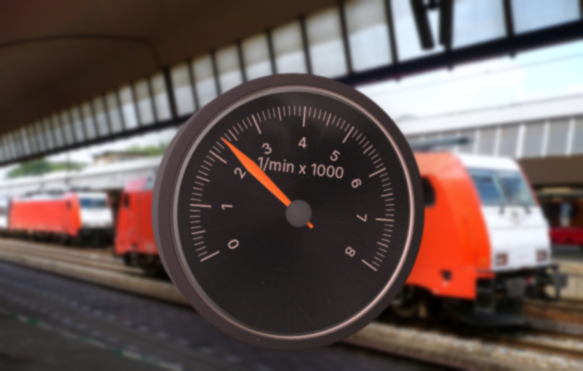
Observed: 2300 rpm
